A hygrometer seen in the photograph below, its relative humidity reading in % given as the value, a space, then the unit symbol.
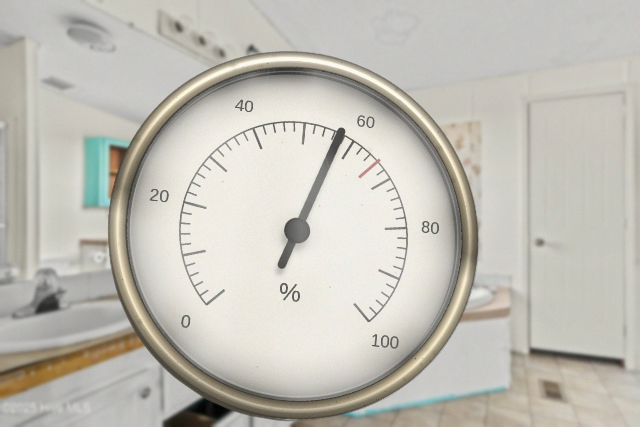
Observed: 57 %
